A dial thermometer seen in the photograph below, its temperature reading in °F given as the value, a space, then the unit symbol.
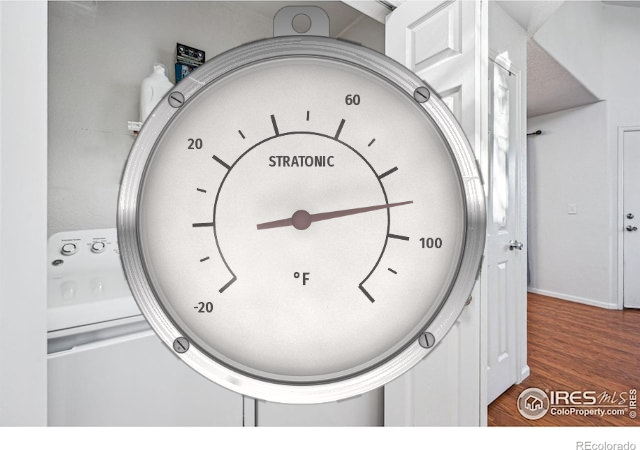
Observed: 90 °F
